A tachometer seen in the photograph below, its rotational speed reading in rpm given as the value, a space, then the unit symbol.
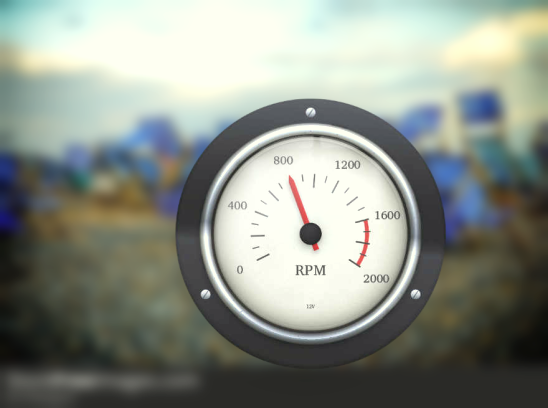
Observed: 800 rpm
